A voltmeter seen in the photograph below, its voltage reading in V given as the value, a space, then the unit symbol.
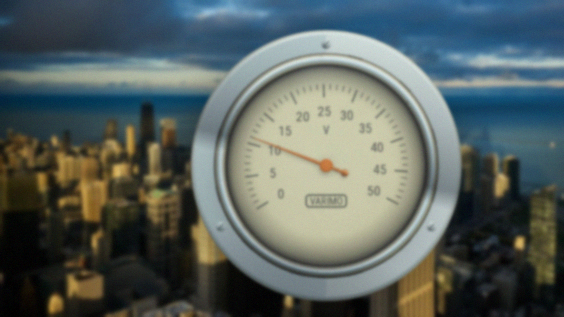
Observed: 11 V
